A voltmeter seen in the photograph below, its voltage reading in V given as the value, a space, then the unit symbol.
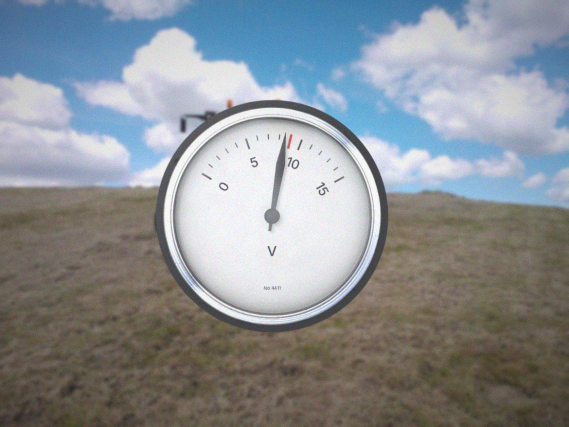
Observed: 8.5 V
